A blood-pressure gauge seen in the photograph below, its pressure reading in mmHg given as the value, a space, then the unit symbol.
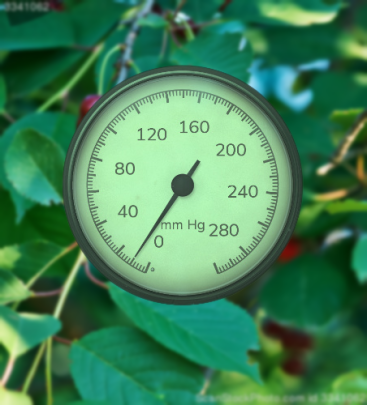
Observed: 10 mmHg
